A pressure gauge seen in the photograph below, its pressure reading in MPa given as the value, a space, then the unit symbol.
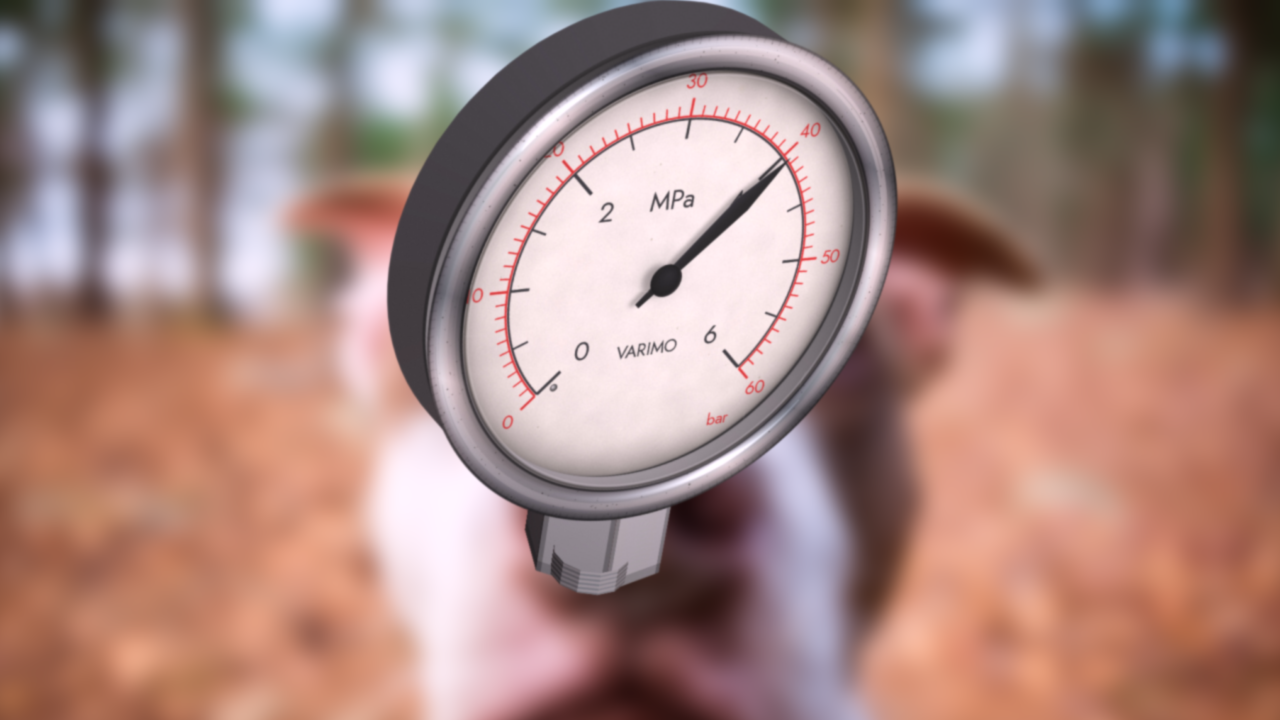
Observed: 4 MPa
